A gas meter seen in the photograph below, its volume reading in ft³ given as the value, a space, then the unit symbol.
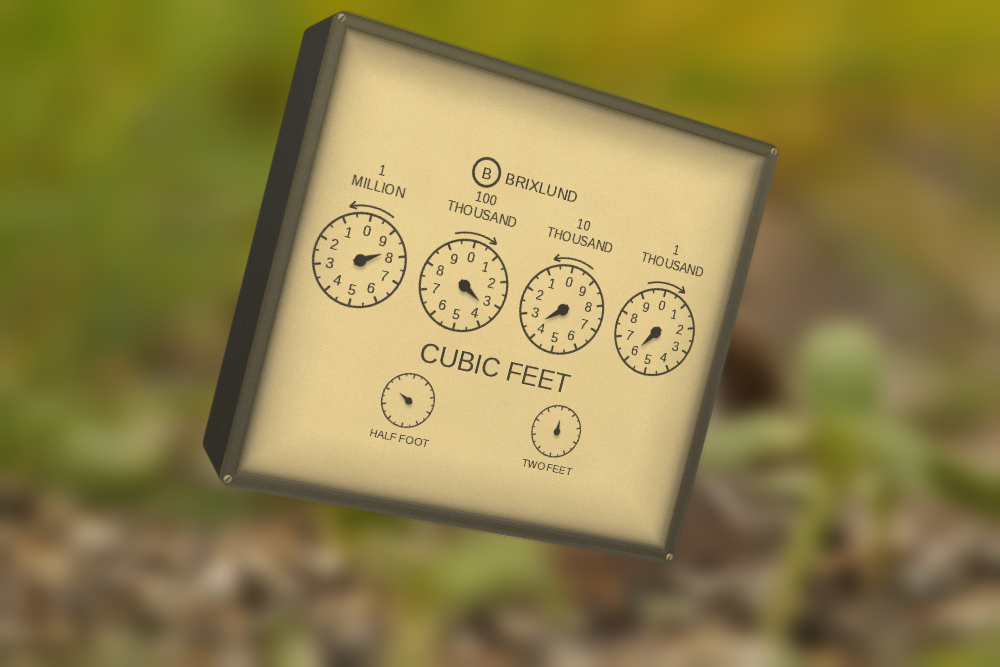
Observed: 833600 ft³
